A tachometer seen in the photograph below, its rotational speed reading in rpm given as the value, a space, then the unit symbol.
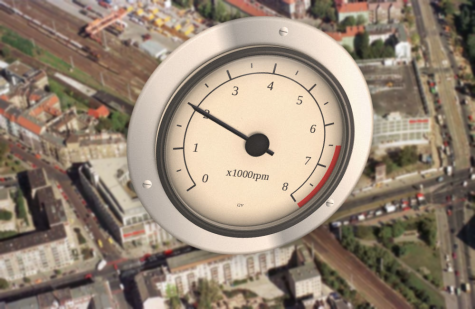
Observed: 2000 rpm
